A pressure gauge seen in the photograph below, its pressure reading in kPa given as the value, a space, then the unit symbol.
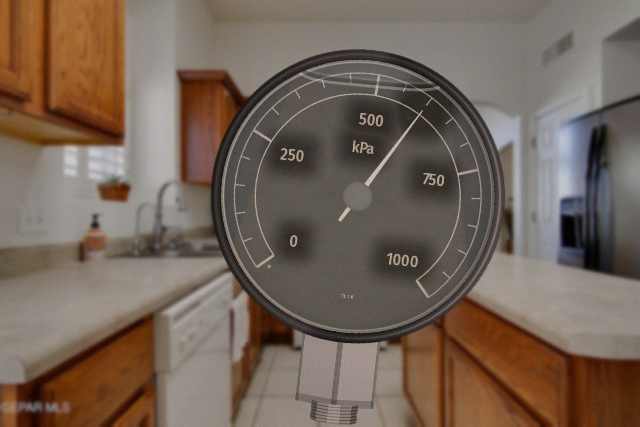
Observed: 600 kPa
